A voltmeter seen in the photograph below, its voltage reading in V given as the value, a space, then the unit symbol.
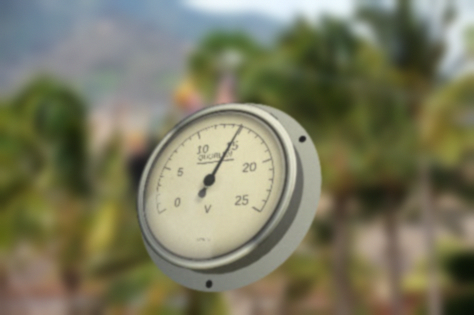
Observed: 15 V
